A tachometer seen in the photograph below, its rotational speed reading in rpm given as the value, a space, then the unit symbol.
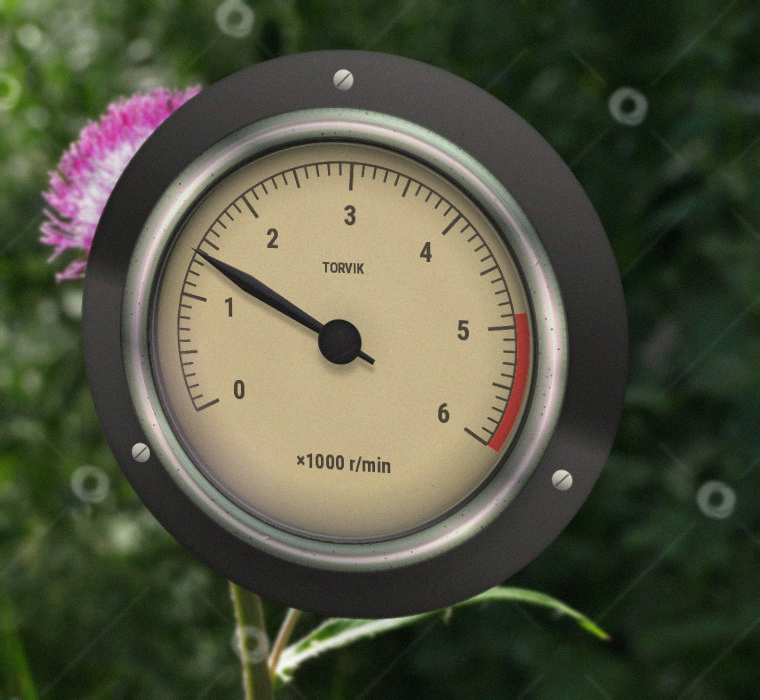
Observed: 1400 rpm
